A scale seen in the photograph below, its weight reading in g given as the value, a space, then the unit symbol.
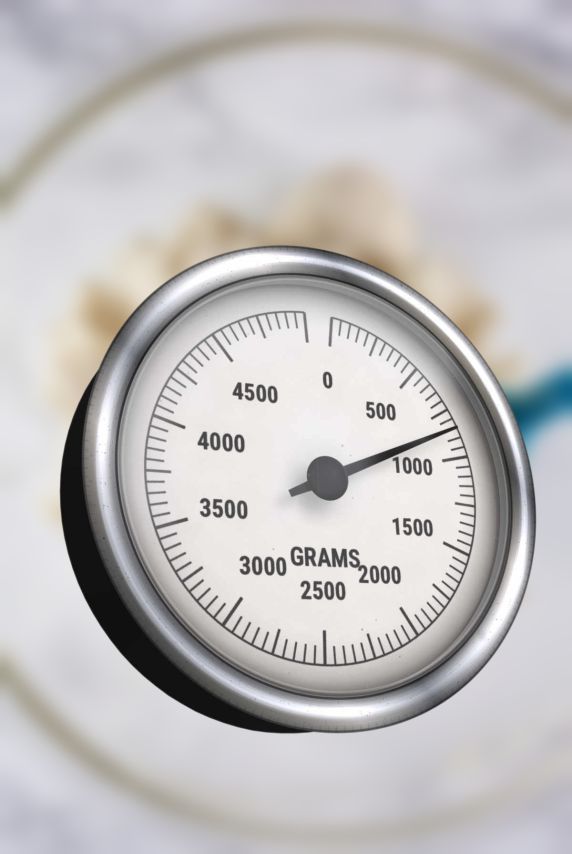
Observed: 850 g
